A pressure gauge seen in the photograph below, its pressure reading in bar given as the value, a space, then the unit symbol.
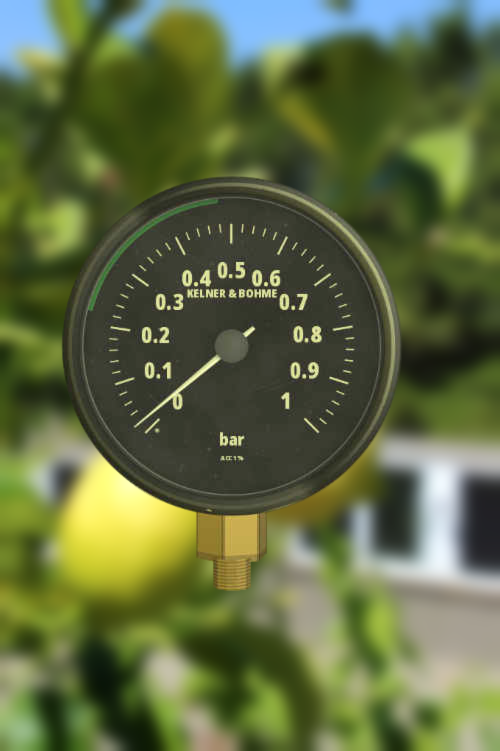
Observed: 0.02 bar
